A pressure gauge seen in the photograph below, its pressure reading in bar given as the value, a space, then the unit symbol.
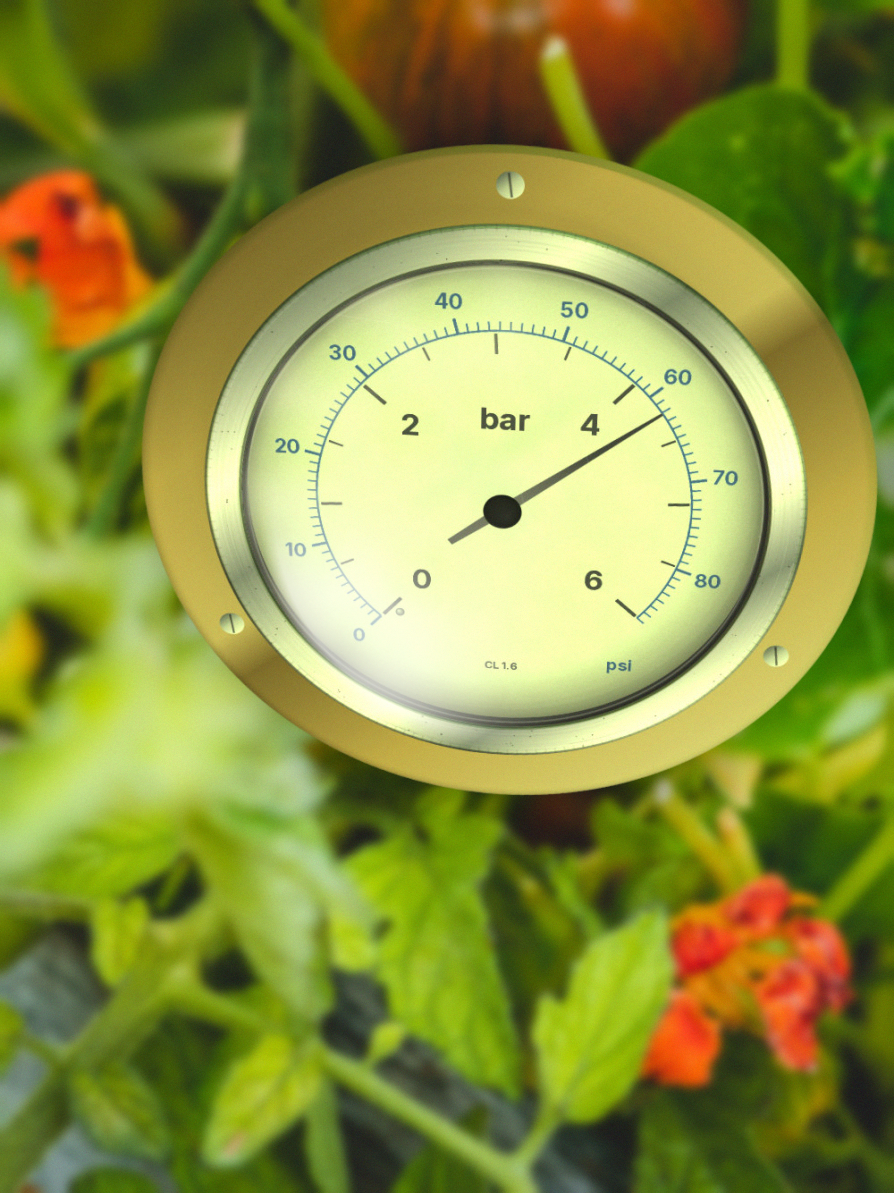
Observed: 4.25 bar
